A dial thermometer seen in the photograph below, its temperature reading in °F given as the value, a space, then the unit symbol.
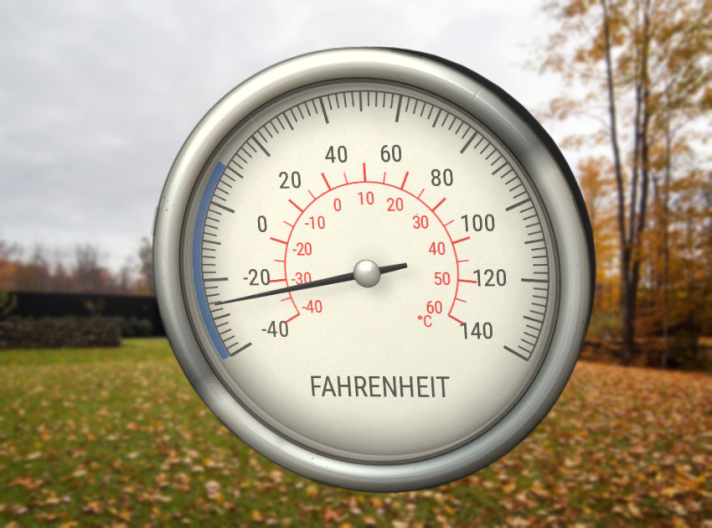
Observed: -26 °F
